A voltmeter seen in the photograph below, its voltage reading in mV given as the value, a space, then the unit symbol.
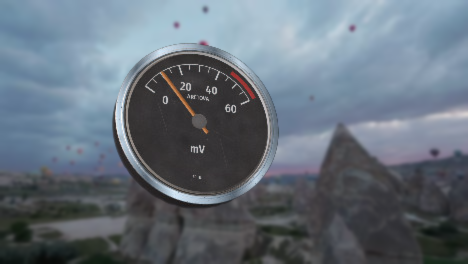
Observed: 10 mV
